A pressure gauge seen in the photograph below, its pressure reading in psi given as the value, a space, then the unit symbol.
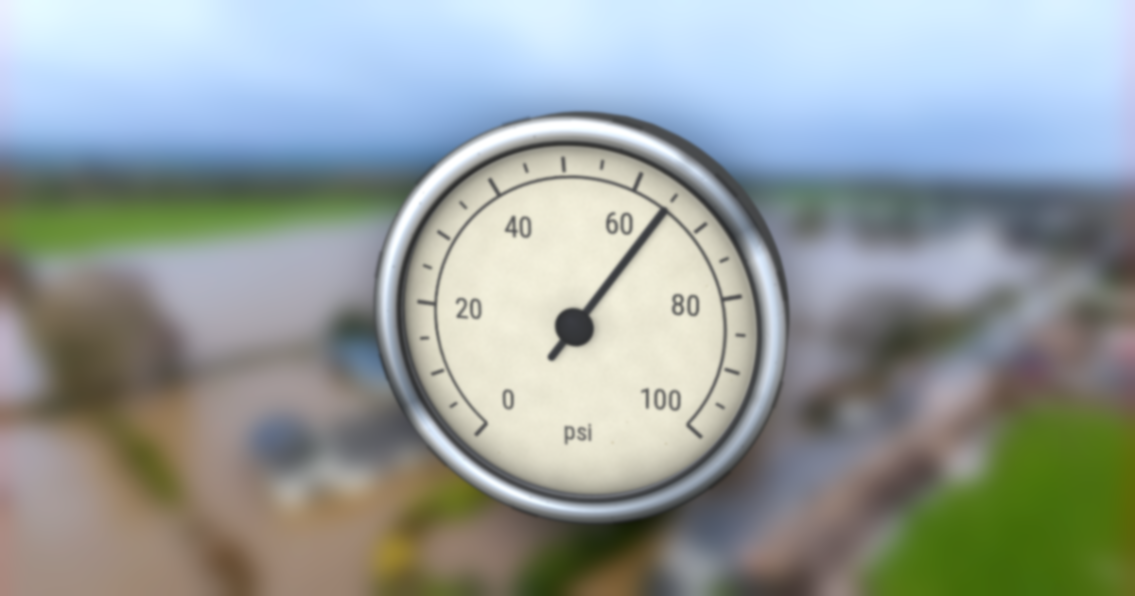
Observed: 65 psi
